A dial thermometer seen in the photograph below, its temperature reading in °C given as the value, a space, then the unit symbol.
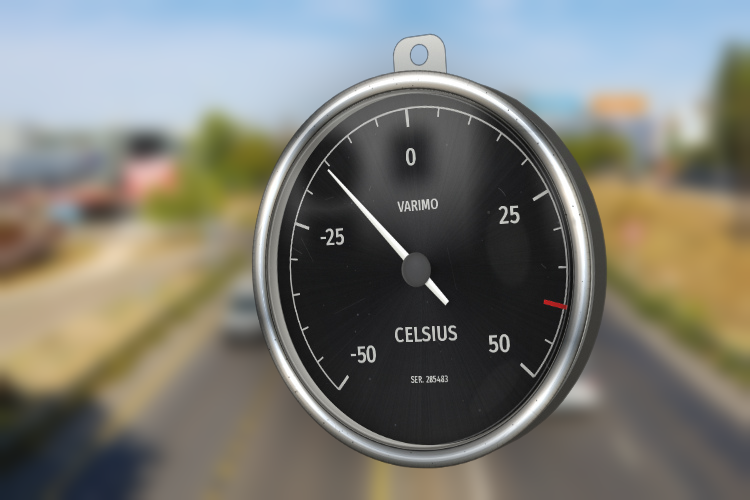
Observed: -15 °C
